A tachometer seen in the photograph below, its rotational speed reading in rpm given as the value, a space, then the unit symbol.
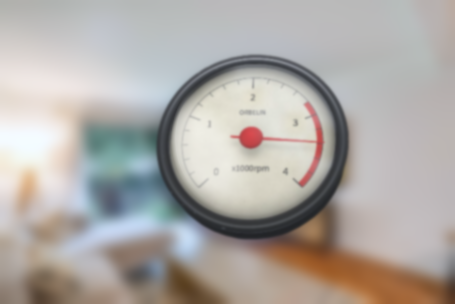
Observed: 3400 rpm
